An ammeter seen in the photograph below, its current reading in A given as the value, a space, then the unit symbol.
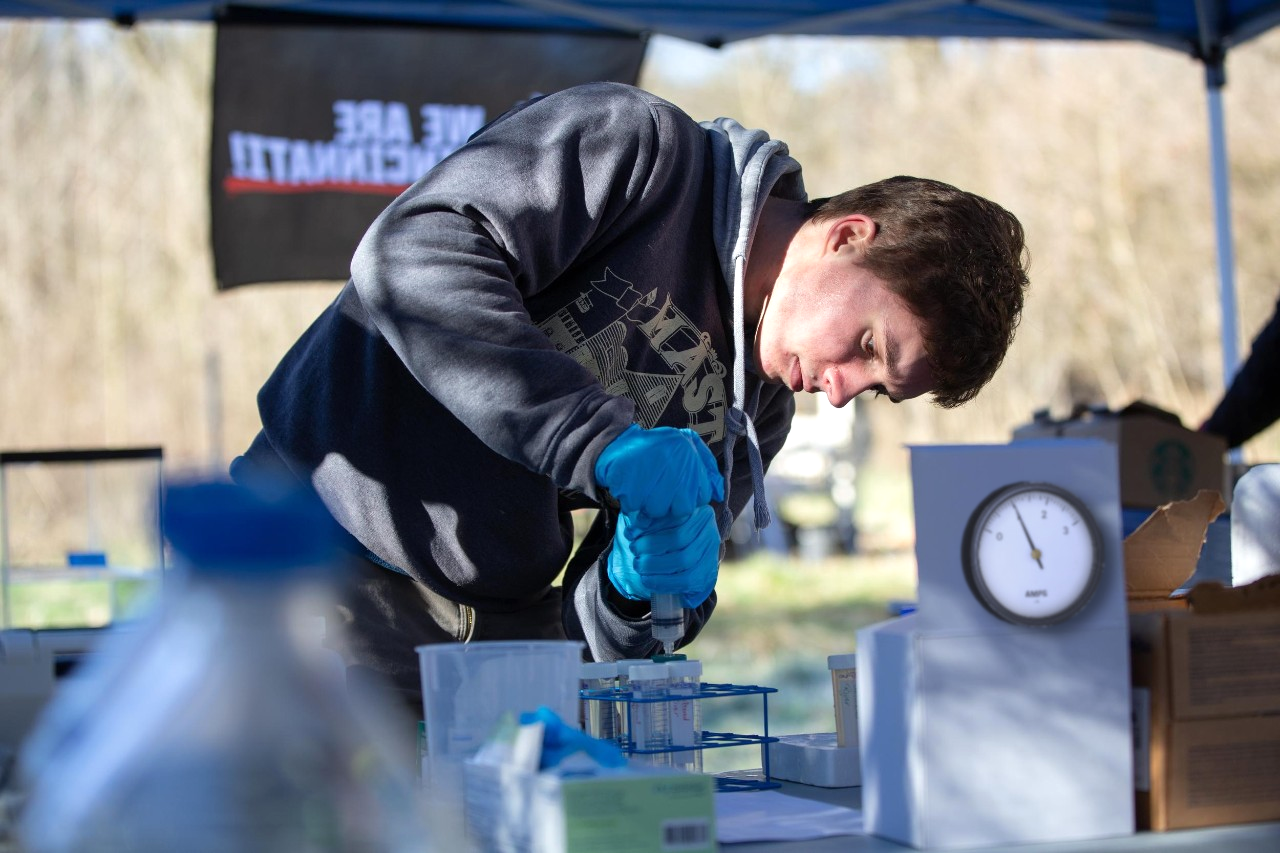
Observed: 1 A
